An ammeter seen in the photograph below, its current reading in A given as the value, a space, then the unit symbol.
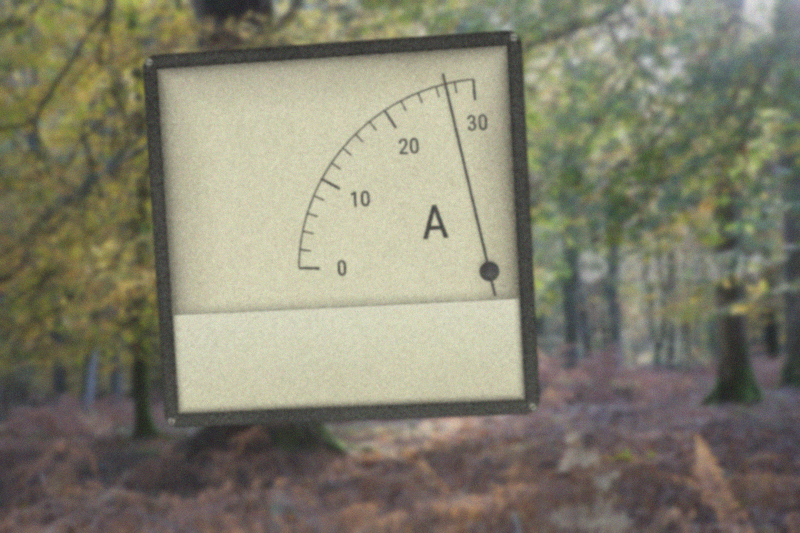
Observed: 27 A
